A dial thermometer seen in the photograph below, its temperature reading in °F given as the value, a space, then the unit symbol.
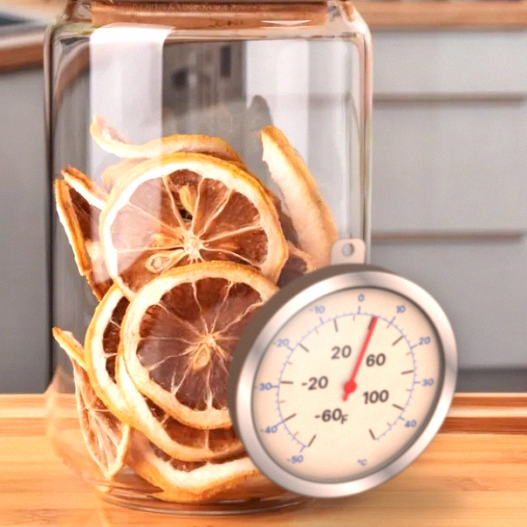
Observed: 40 °F
